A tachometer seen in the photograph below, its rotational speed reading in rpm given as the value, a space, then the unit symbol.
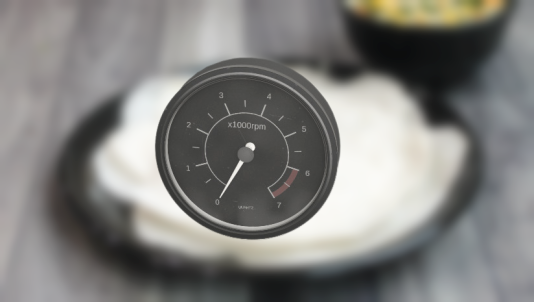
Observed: 0 rpm
